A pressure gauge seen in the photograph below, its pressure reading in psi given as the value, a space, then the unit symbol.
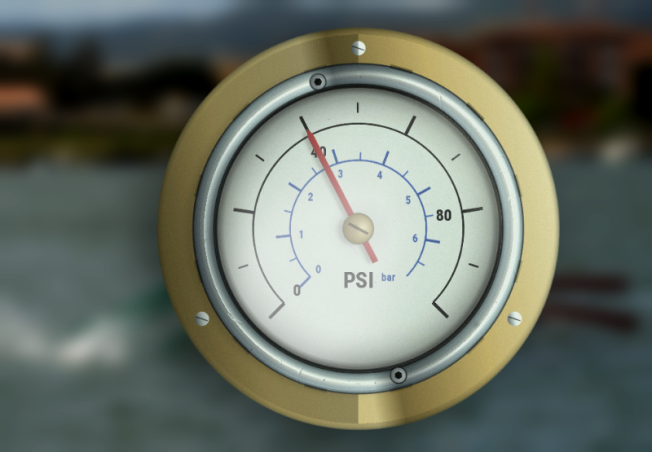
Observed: 40 psi
